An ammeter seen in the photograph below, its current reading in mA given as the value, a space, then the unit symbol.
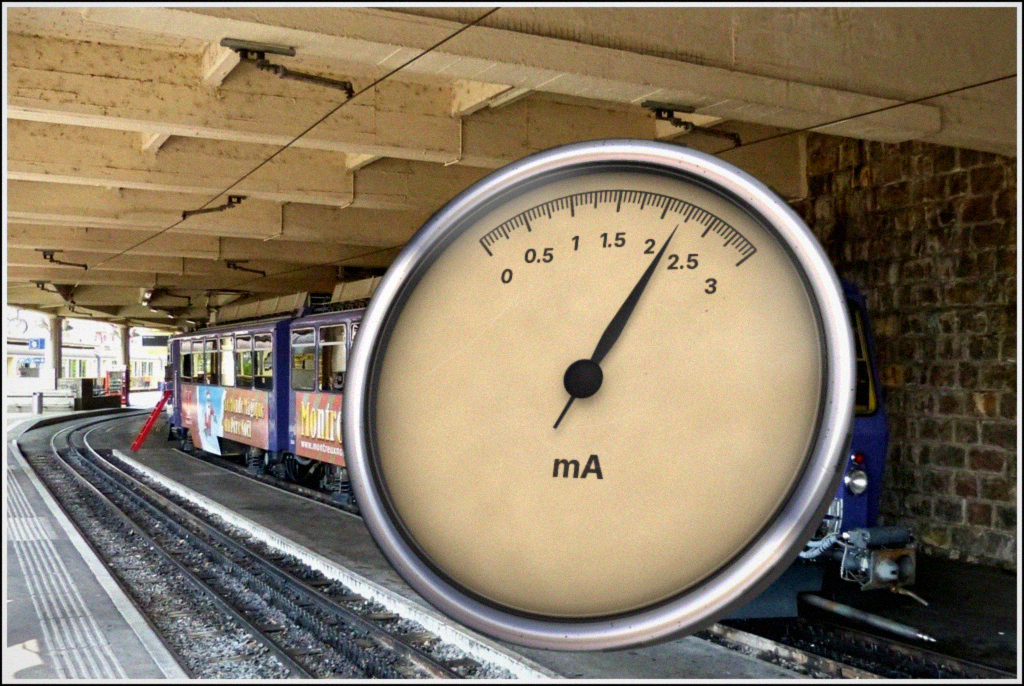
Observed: 2.25 mA
